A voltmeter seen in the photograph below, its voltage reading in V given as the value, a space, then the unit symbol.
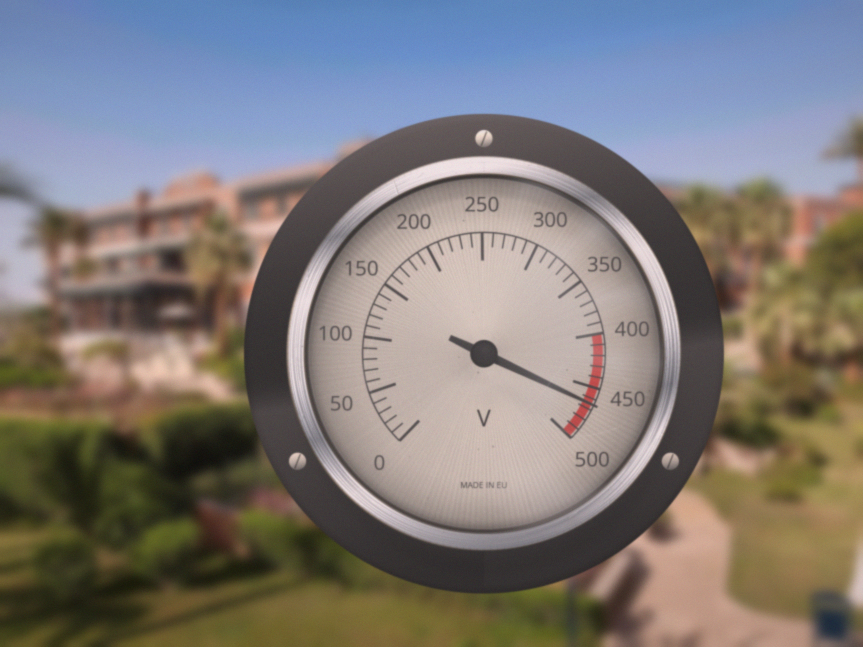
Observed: 465 V
